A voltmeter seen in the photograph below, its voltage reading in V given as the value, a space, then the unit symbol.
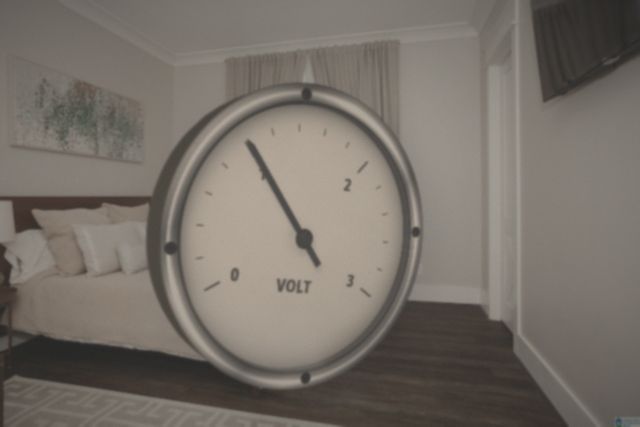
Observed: 1 V
